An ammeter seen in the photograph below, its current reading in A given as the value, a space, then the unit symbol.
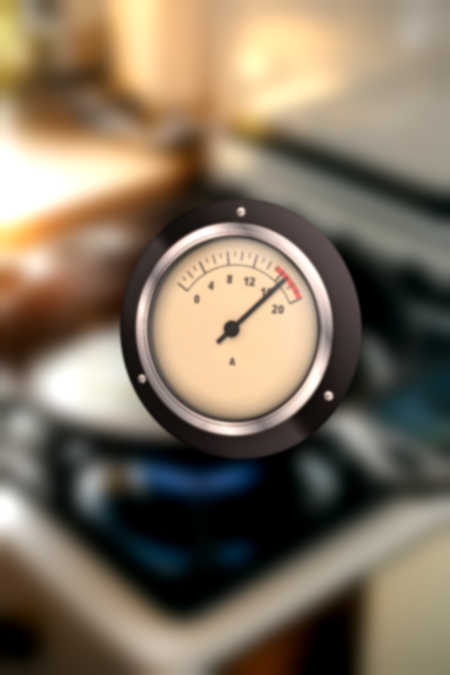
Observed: 17 A
